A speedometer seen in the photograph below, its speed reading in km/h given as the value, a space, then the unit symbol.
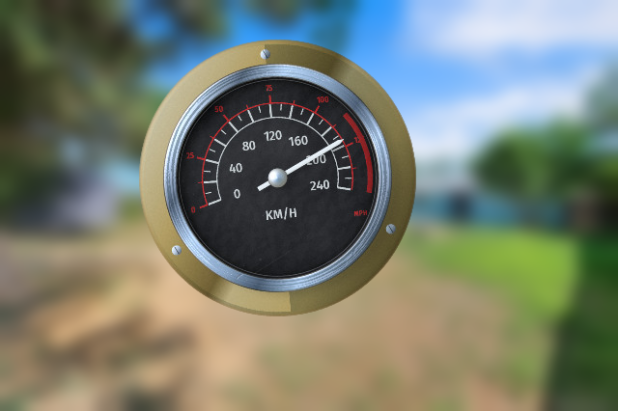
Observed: 195 km/h
